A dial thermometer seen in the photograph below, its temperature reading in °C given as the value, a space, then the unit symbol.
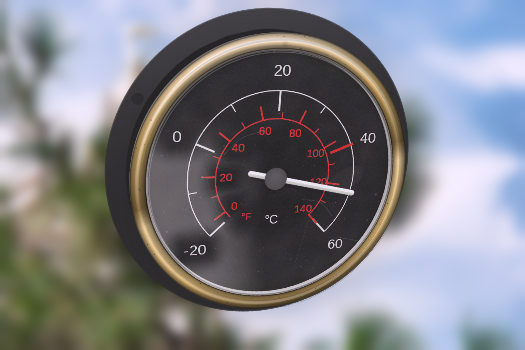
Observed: 50 °C
